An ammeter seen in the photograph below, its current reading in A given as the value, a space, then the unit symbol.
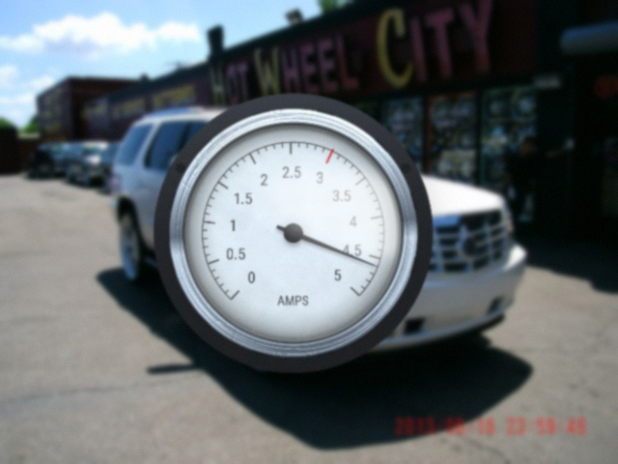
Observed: 4.6 A
